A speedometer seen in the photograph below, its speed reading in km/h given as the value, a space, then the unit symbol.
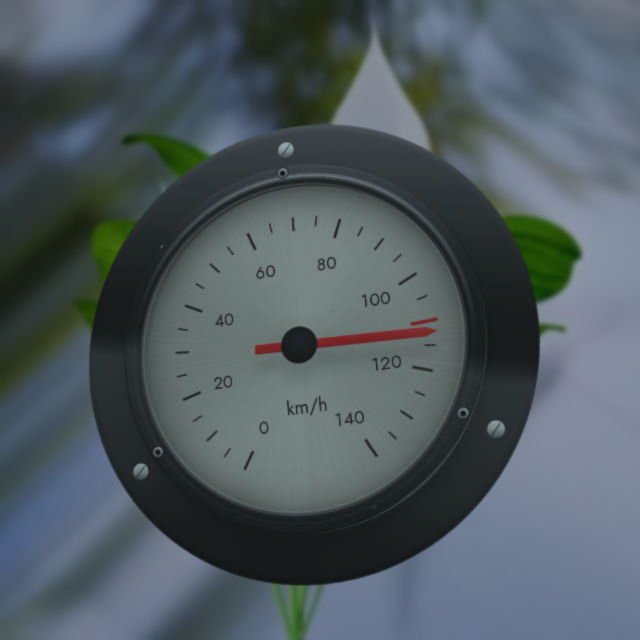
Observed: 112.5 km/h
